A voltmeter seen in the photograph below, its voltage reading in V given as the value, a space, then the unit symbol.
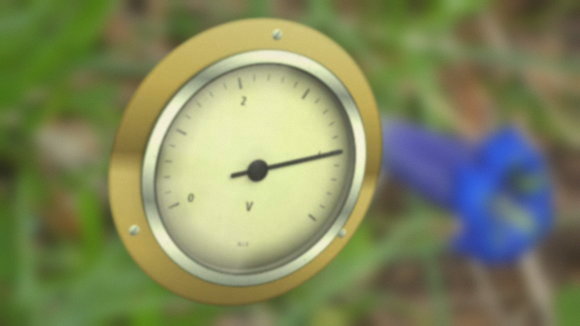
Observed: 4 V
